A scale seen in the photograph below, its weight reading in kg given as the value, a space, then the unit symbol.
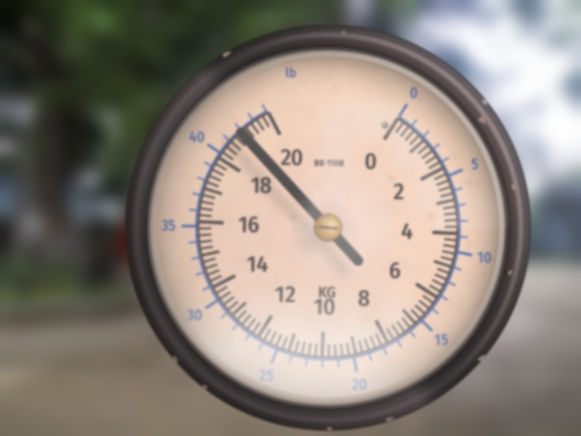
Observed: 19 kg
